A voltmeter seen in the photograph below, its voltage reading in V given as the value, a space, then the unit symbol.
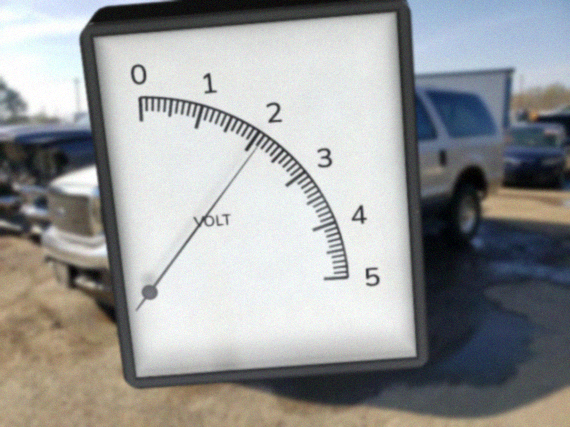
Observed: 2.1 V
